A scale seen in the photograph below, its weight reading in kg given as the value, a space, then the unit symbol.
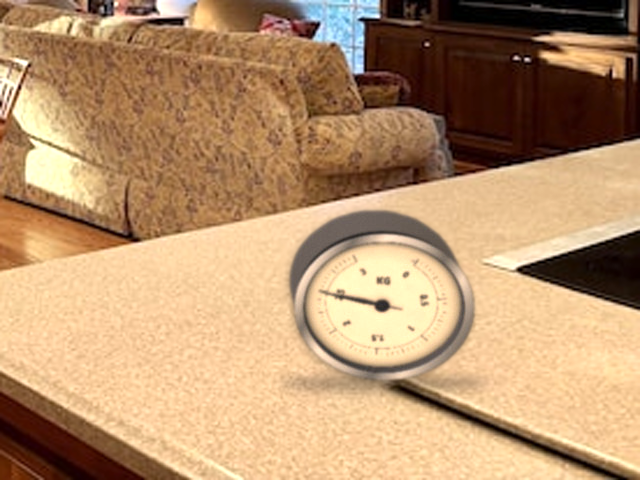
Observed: 2.5 kg
